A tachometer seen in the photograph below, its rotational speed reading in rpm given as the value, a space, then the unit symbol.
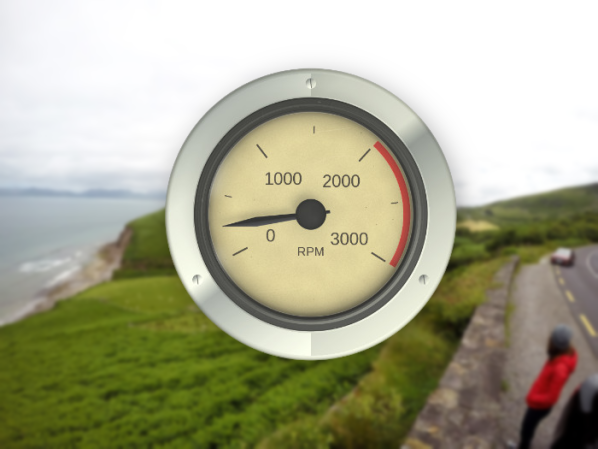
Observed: 250 rpm
